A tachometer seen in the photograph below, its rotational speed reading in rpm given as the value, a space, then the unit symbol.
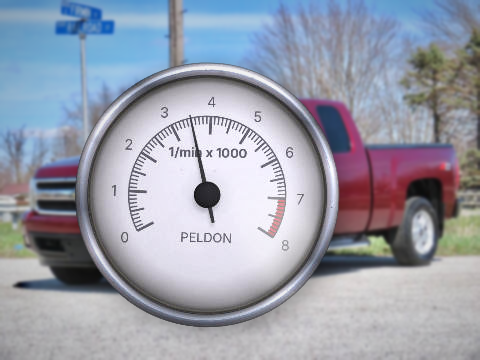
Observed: 3500 rpm
